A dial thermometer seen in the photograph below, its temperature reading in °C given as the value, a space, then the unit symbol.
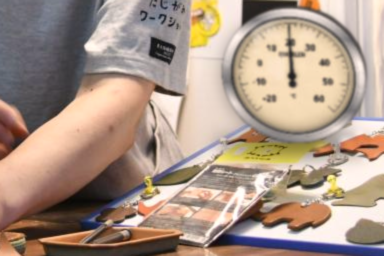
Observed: 20 °C
